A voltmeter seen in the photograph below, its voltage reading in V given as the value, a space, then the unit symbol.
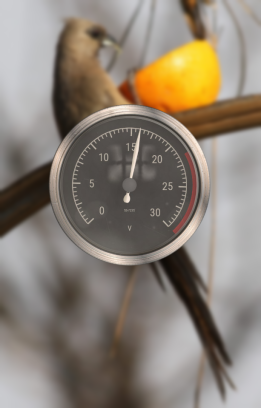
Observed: 16 V
